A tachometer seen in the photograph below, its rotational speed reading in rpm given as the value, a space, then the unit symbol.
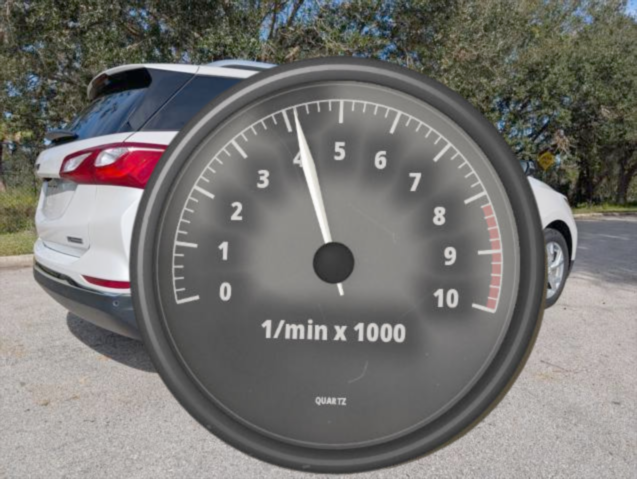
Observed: 4200 rpm
